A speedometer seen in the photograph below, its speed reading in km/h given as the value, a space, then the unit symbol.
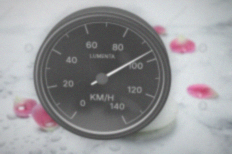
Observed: 95 km/h
